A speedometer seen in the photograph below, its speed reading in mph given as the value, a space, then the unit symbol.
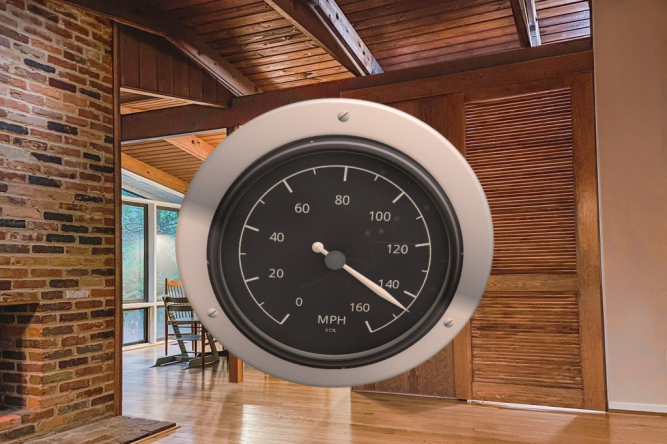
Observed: 145 mph
